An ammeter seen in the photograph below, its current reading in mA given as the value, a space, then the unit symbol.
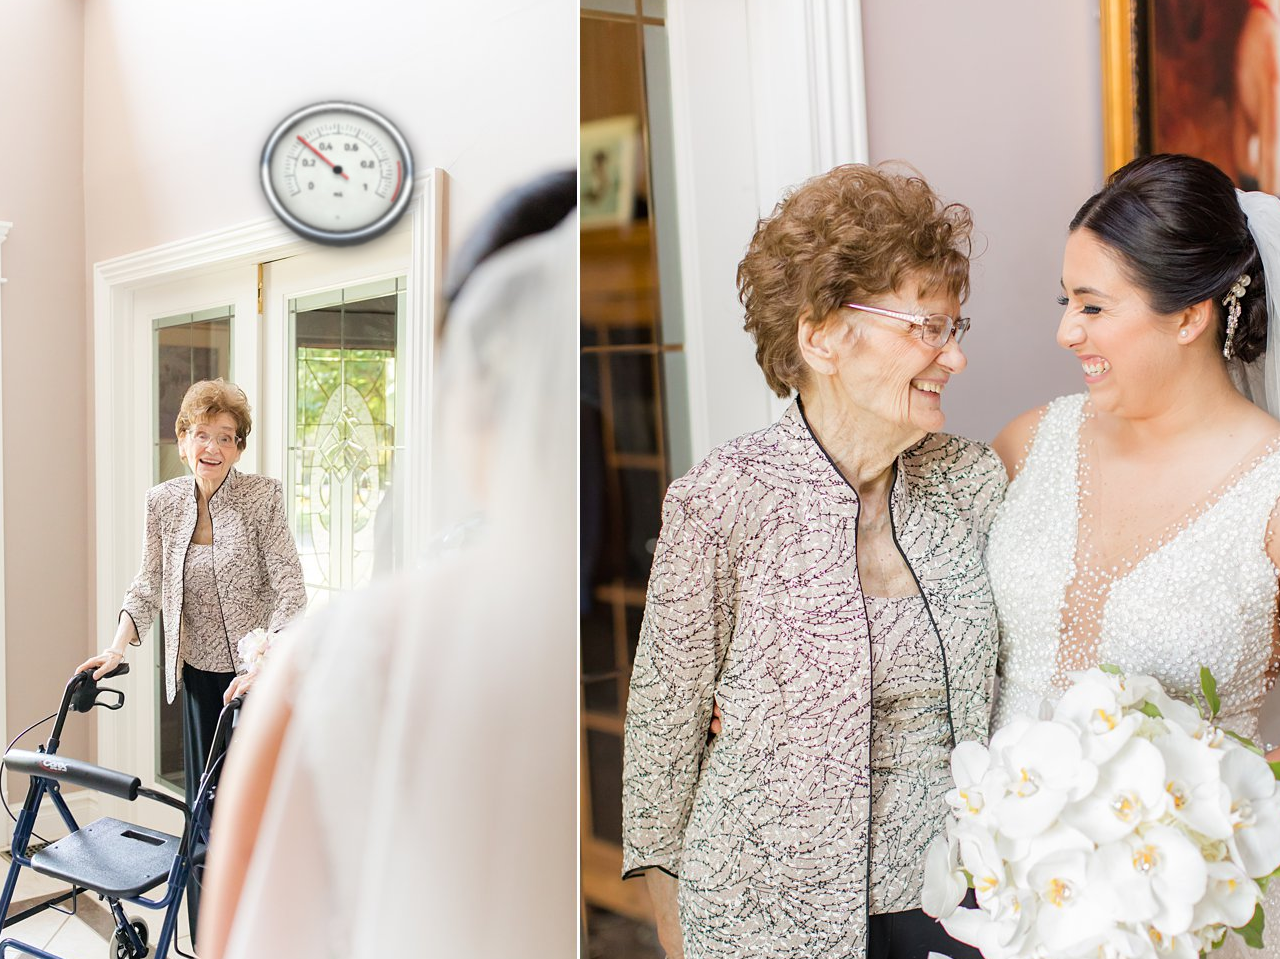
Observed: 0.3 mA
